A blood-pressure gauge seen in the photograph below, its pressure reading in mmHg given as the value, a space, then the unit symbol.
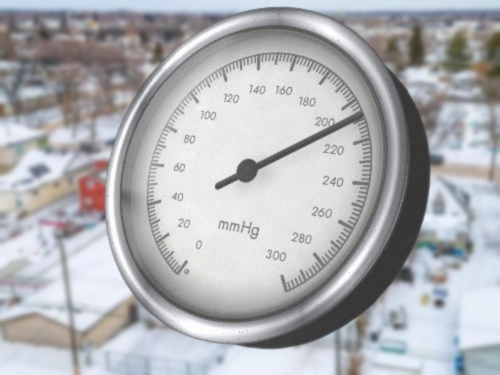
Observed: 210 mmHg
